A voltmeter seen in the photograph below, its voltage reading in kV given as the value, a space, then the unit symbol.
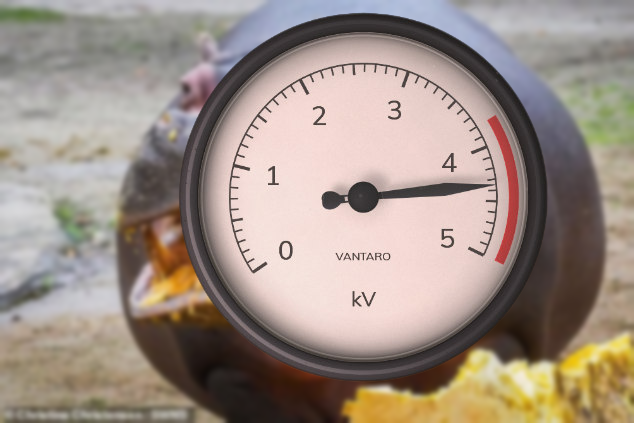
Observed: 4.35 kV
